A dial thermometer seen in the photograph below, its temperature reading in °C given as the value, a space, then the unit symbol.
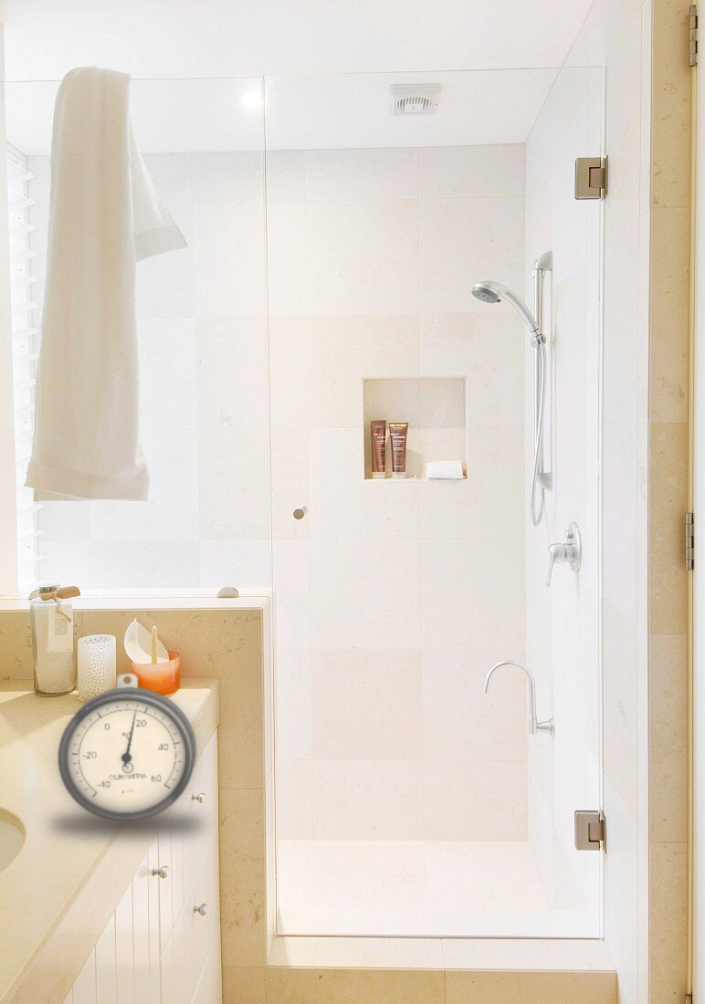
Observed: 16 °C
